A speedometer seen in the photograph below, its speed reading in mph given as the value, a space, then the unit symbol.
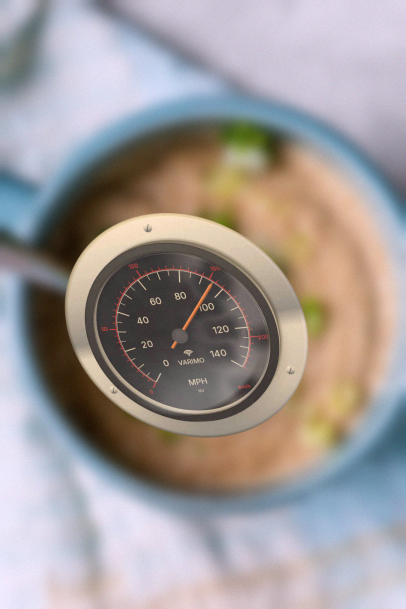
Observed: 95 mph
